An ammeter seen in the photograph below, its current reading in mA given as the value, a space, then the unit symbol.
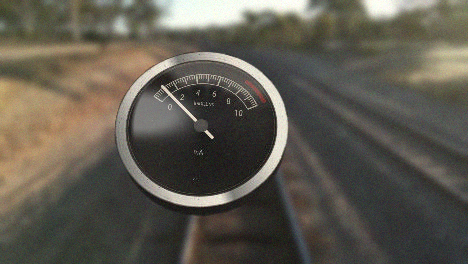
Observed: 1 mA
